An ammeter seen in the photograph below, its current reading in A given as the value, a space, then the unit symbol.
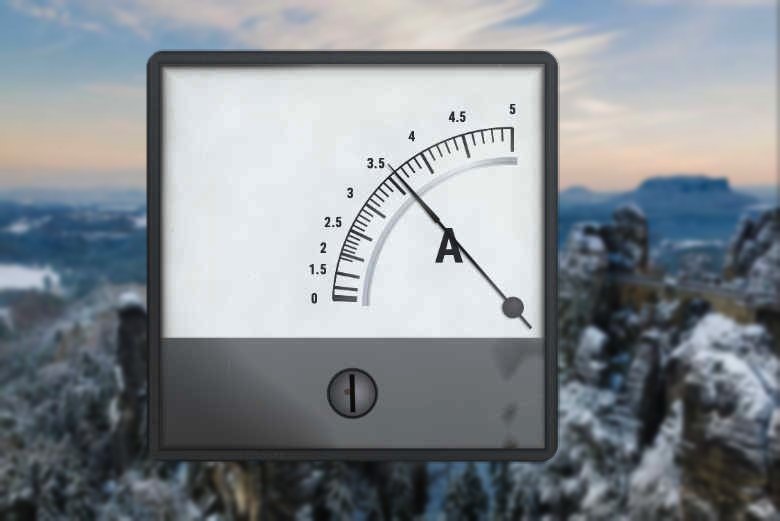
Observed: 3.6 A
